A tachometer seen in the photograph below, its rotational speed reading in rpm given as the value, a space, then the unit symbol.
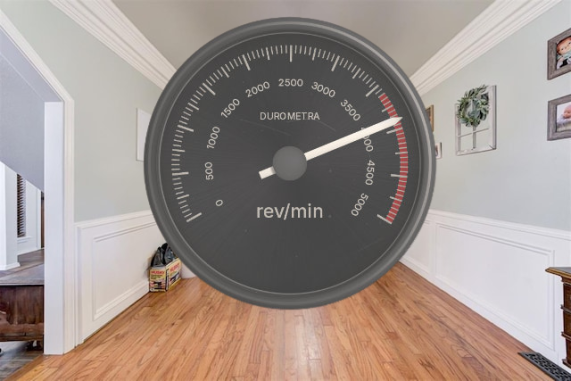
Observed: 3900 rpm
